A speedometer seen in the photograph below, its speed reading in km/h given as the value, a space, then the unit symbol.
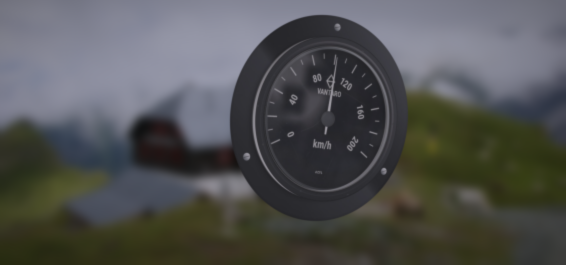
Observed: 100 km/h
